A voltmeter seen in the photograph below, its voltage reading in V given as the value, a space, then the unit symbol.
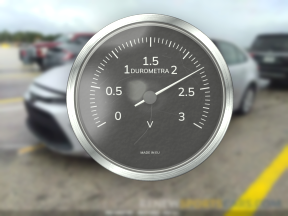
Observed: 2.25 V
